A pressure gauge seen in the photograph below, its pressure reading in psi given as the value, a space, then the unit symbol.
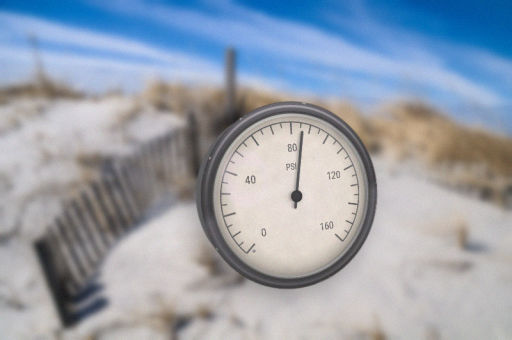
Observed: 85 psi
